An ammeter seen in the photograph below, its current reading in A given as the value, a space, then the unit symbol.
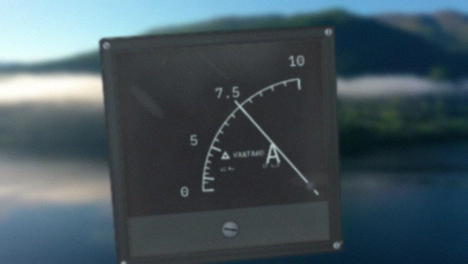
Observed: 7.5 A
